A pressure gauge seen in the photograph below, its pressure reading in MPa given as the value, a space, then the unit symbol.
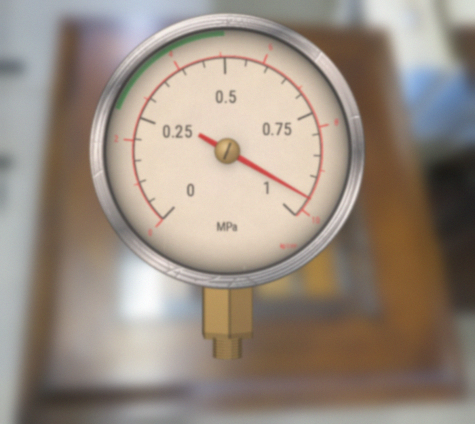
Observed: 0.95 MPa
